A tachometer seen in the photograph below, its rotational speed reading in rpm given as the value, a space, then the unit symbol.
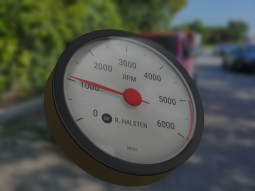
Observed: 1000 rpm
